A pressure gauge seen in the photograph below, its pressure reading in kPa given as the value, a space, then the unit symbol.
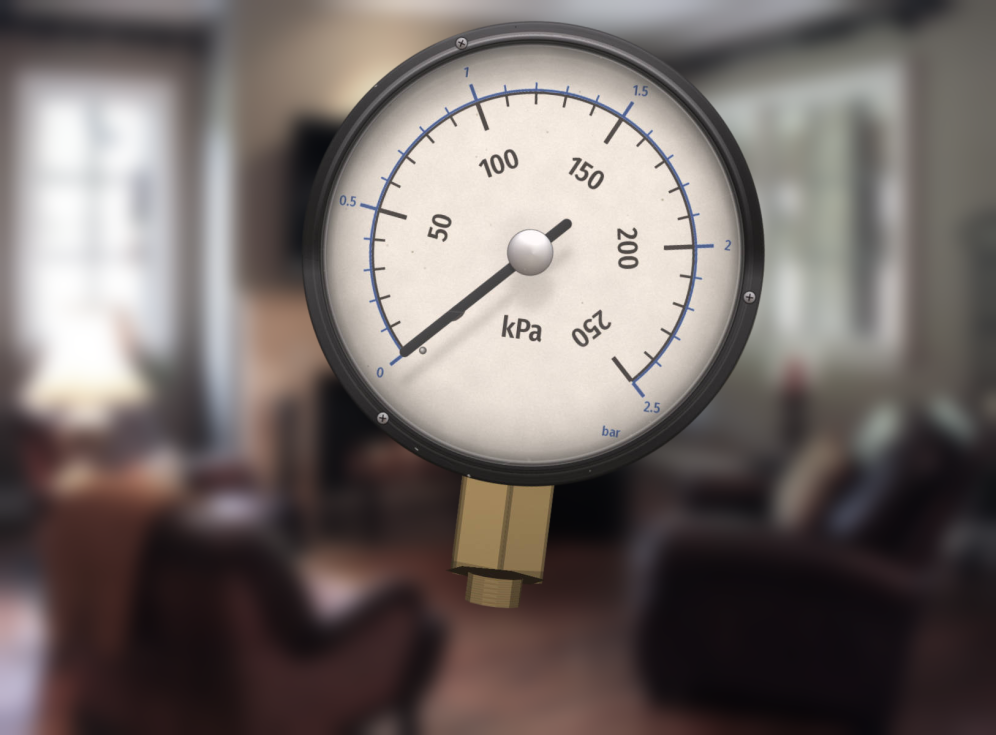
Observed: 0 kPa
